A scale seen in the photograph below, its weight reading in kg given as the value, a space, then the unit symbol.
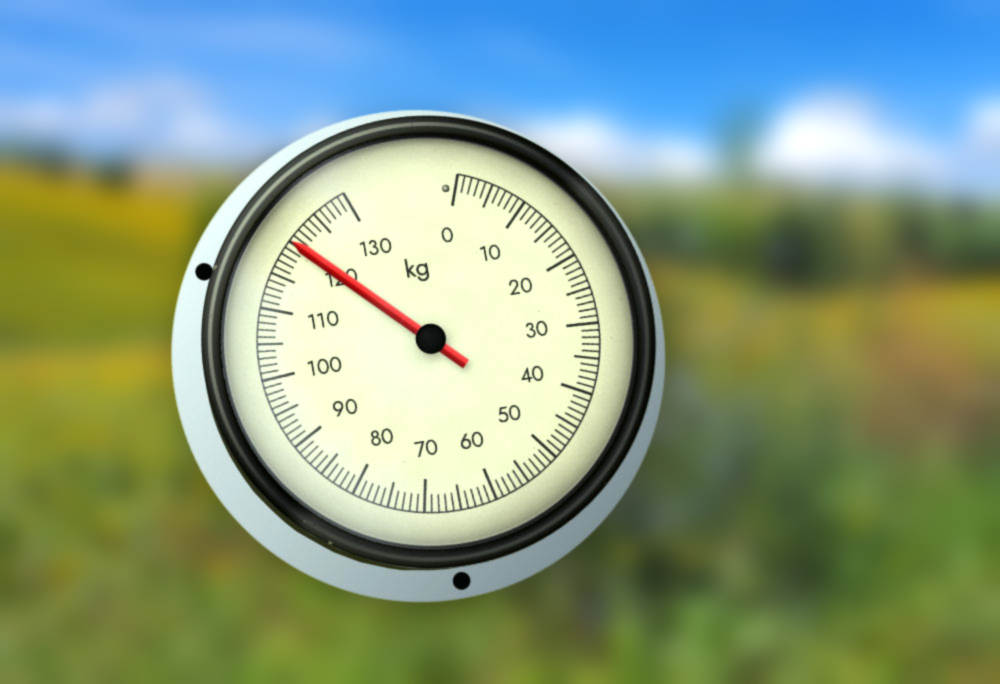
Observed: 120 kg
